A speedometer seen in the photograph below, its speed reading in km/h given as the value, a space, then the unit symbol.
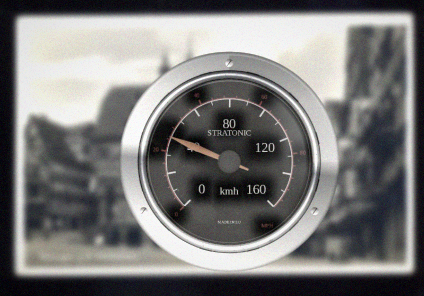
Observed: 40 km/h
